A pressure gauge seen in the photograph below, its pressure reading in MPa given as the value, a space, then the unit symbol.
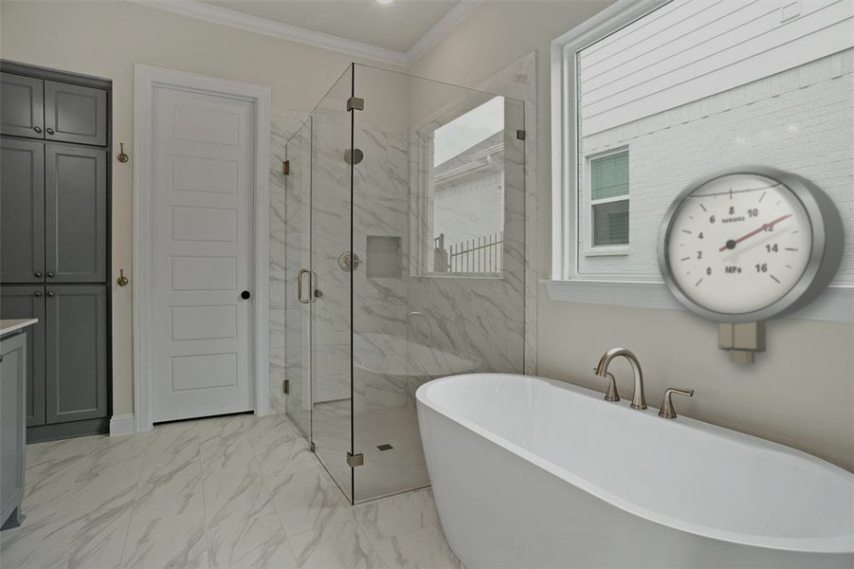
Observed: 12 MPa
